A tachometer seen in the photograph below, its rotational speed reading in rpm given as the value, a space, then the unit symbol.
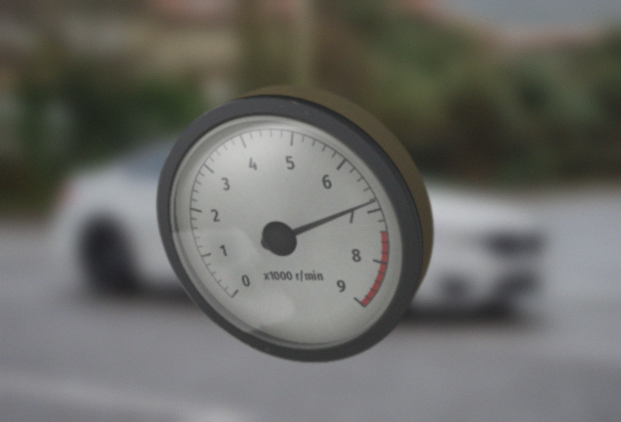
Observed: 6800 rpm
